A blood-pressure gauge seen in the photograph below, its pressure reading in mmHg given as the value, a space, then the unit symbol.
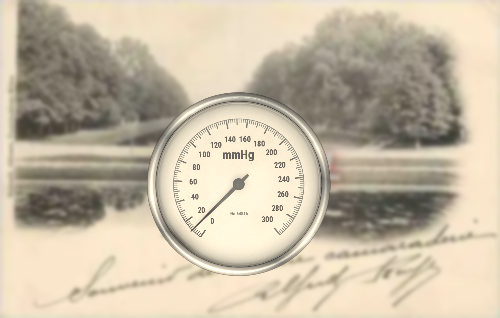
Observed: 10 mmHg
